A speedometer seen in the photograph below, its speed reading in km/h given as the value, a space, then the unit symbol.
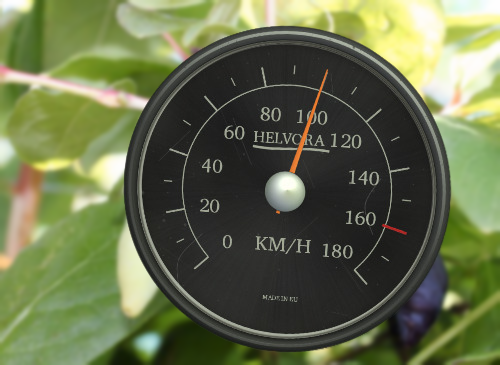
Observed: 100 km/h
